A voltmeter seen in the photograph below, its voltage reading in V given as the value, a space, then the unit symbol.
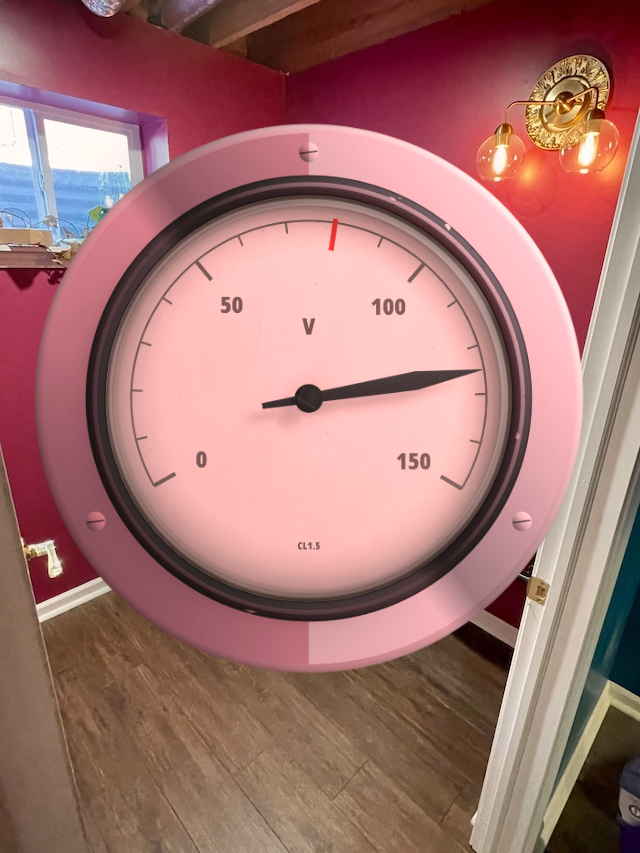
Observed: 125 V
